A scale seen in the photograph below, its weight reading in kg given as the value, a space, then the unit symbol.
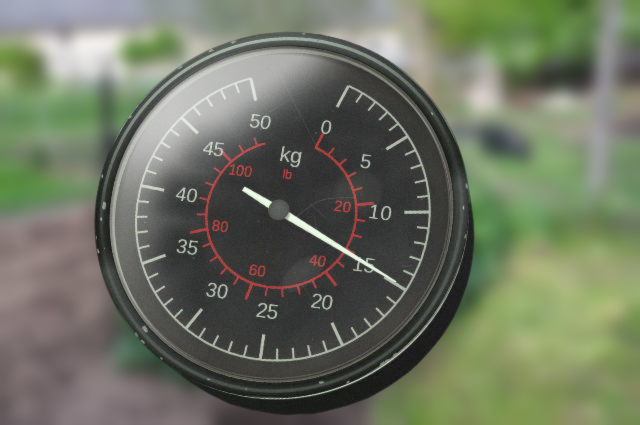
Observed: 15 kg
